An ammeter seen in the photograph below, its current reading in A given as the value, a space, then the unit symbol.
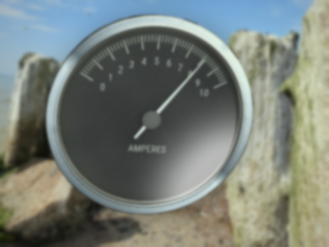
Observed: 8 A
